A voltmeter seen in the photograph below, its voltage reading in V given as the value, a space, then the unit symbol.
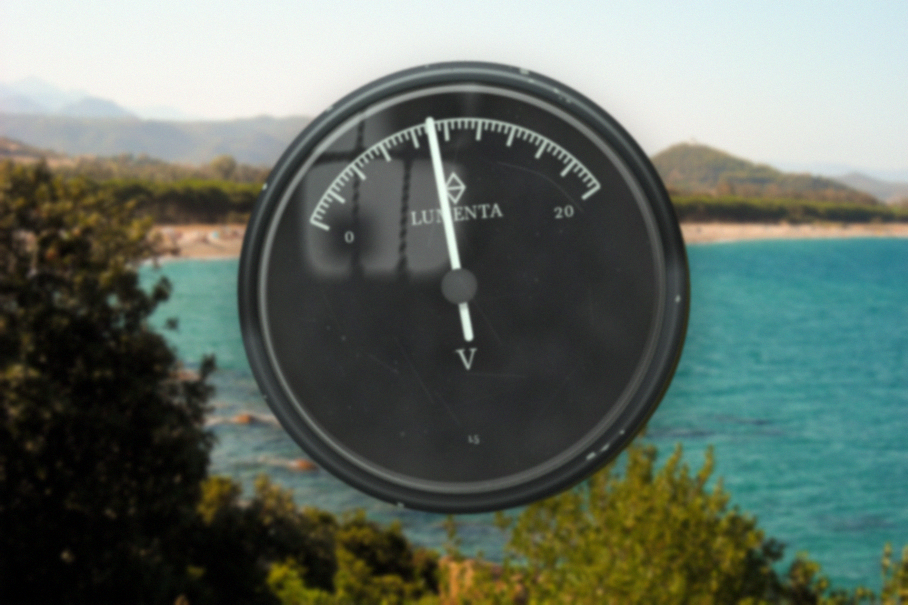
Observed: 9.2 V
